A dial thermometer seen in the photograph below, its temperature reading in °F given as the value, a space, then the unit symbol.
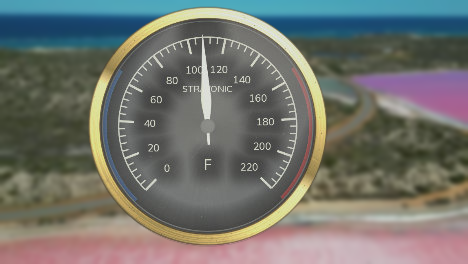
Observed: 108 °F
